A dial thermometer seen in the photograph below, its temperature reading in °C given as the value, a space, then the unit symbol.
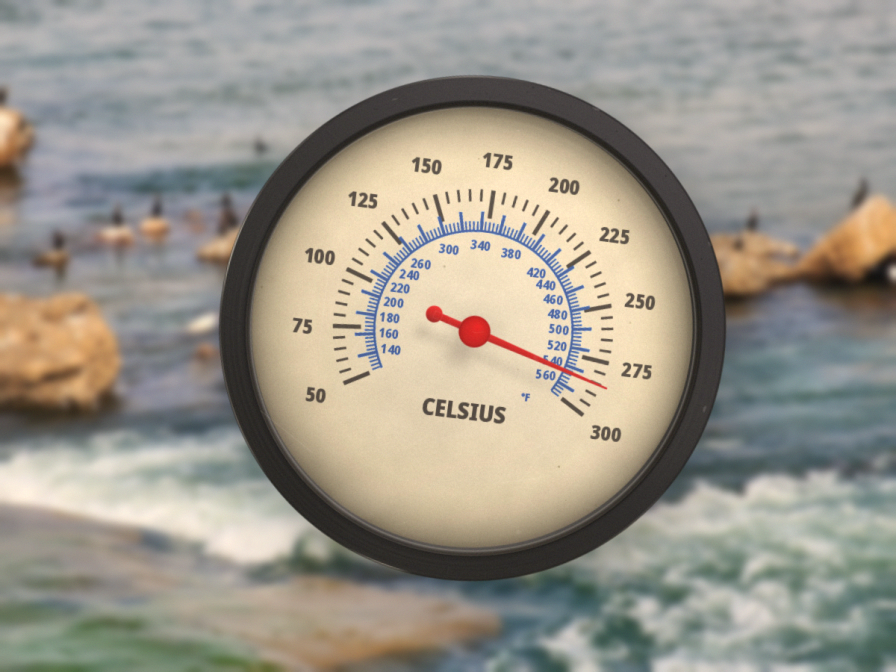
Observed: 285 °C
